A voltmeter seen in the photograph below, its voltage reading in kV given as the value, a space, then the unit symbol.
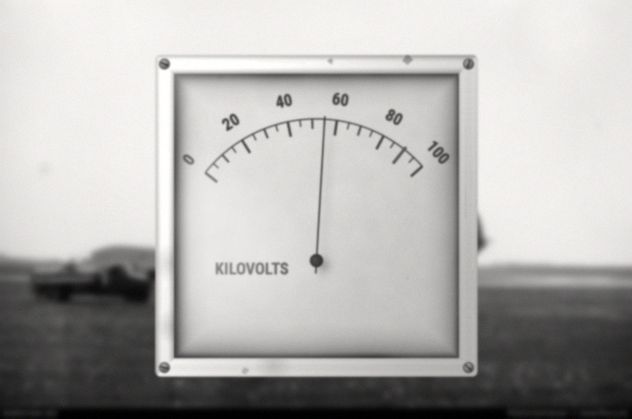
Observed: 55 kV
